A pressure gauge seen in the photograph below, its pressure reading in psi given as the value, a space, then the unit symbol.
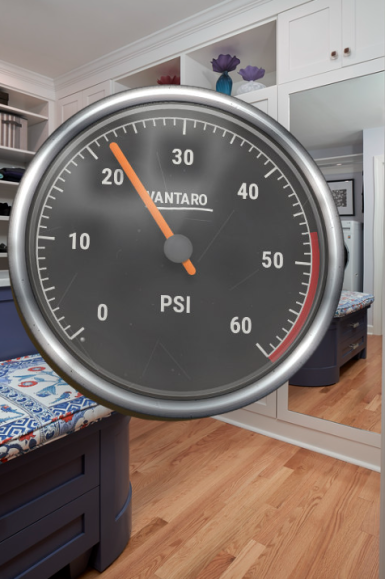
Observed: 22 psi
